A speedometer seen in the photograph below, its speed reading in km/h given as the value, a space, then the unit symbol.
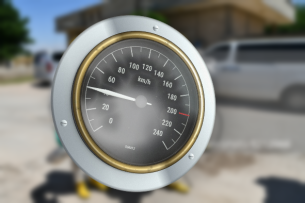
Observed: 40 km/h
